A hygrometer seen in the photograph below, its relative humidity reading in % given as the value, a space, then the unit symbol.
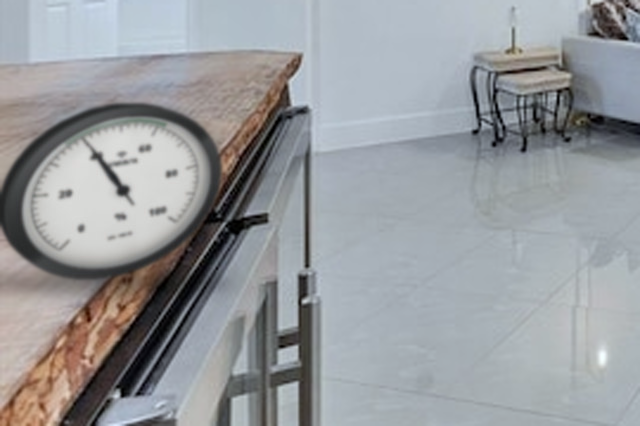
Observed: 40 %
